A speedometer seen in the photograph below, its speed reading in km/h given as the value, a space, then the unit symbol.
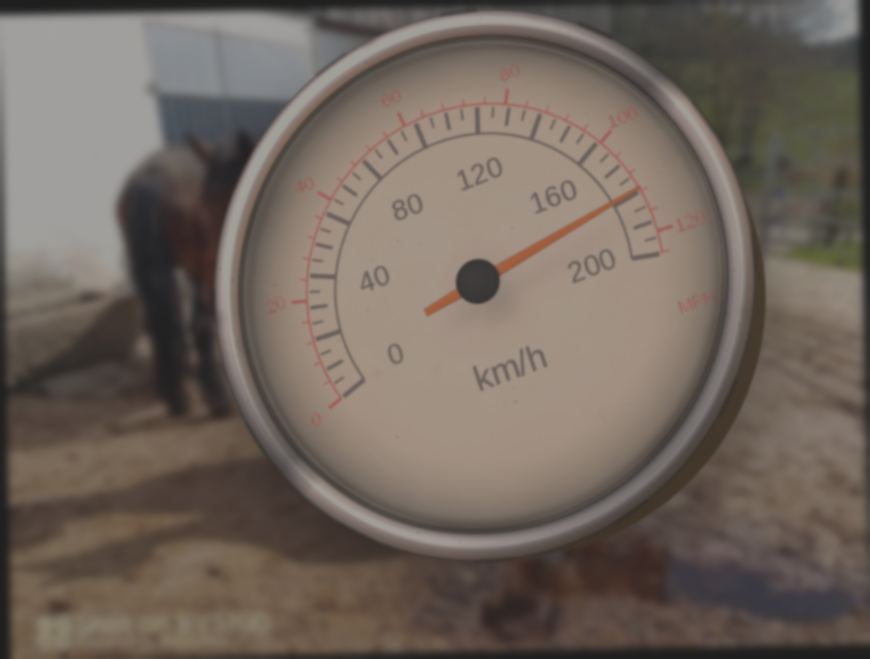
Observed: 180 km/h
